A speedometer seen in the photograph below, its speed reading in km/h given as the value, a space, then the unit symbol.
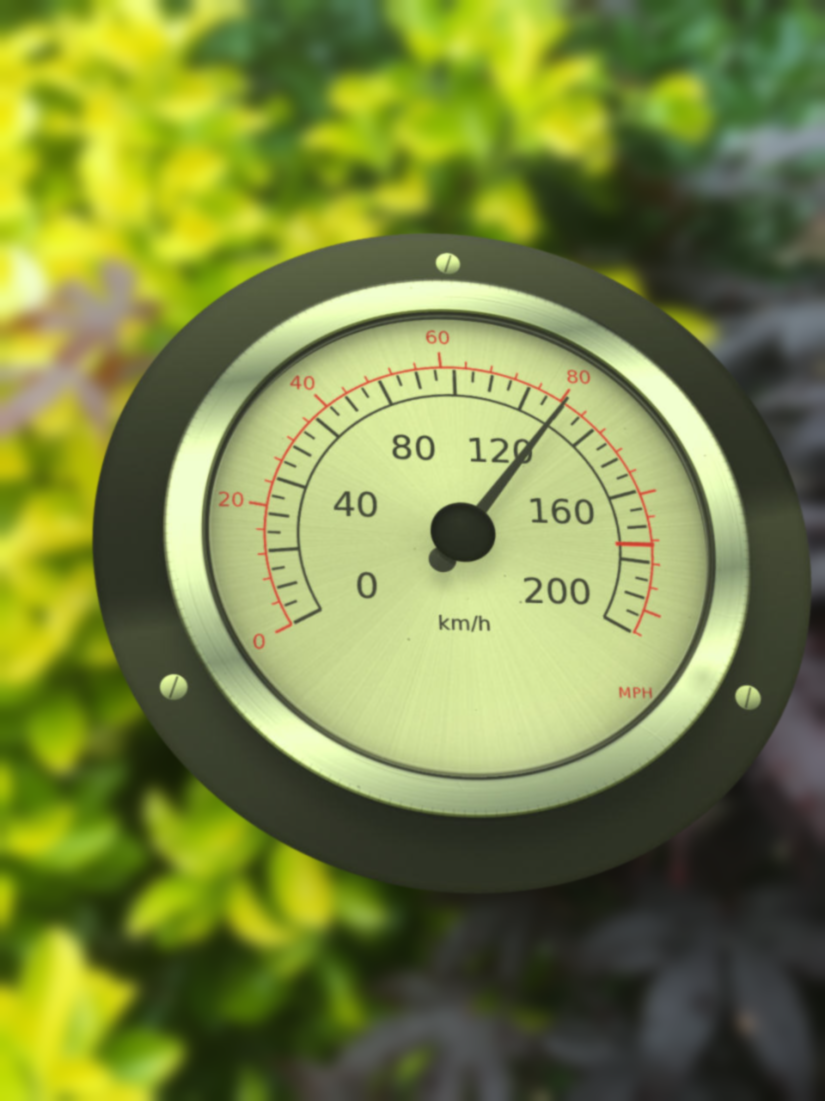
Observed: 130 km/h
